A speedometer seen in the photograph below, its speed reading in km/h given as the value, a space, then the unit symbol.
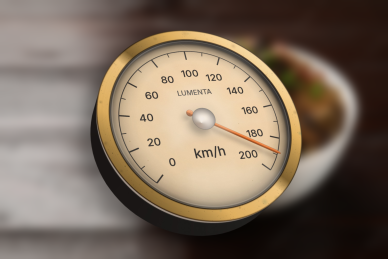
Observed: 190 km/h
